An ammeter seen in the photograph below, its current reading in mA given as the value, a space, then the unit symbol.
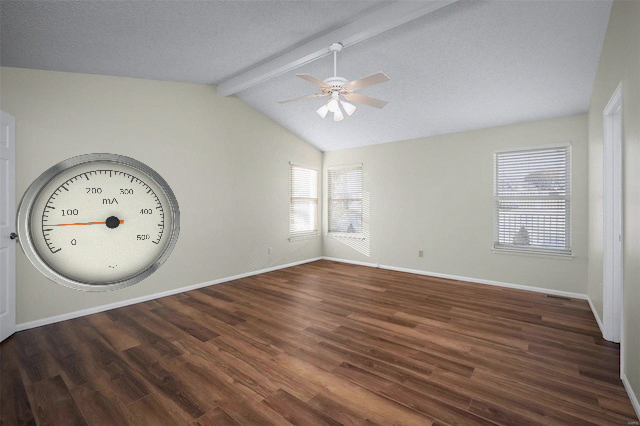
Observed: 60 mA
